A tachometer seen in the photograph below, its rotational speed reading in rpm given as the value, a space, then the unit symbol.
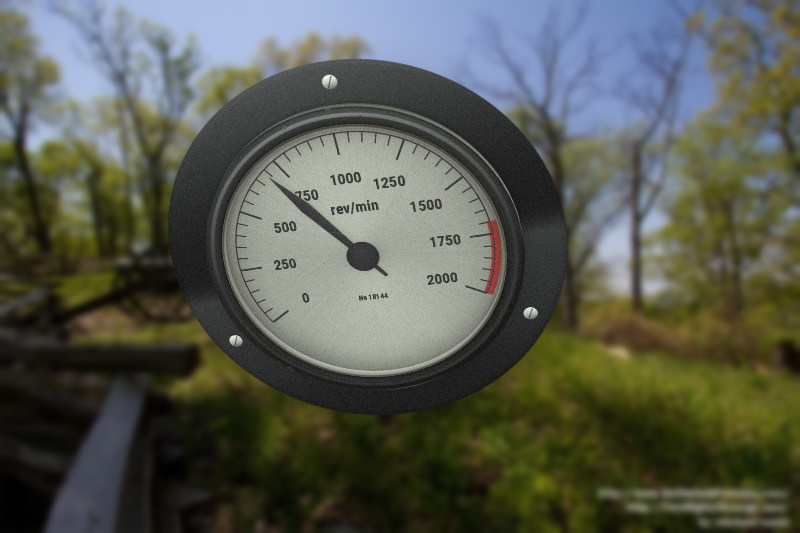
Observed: 700 rpm
